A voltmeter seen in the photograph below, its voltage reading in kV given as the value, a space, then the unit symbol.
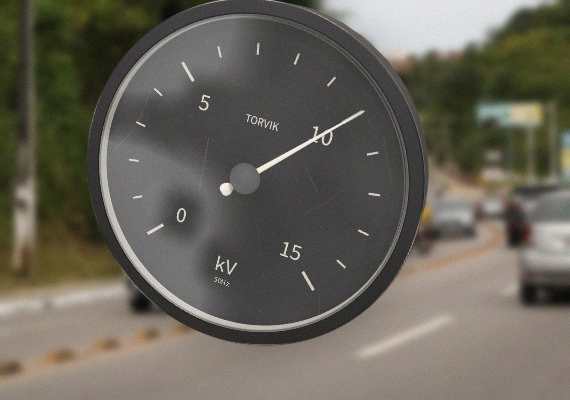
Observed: 10 kV
